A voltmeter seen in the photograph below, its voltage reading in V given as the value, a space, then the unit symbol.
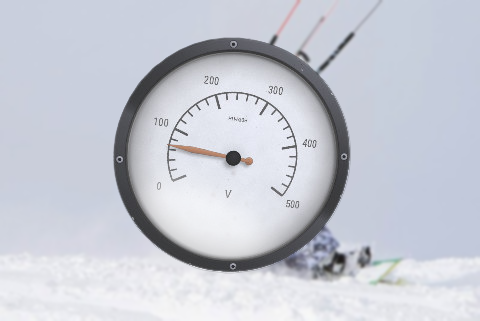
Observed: 70 V
